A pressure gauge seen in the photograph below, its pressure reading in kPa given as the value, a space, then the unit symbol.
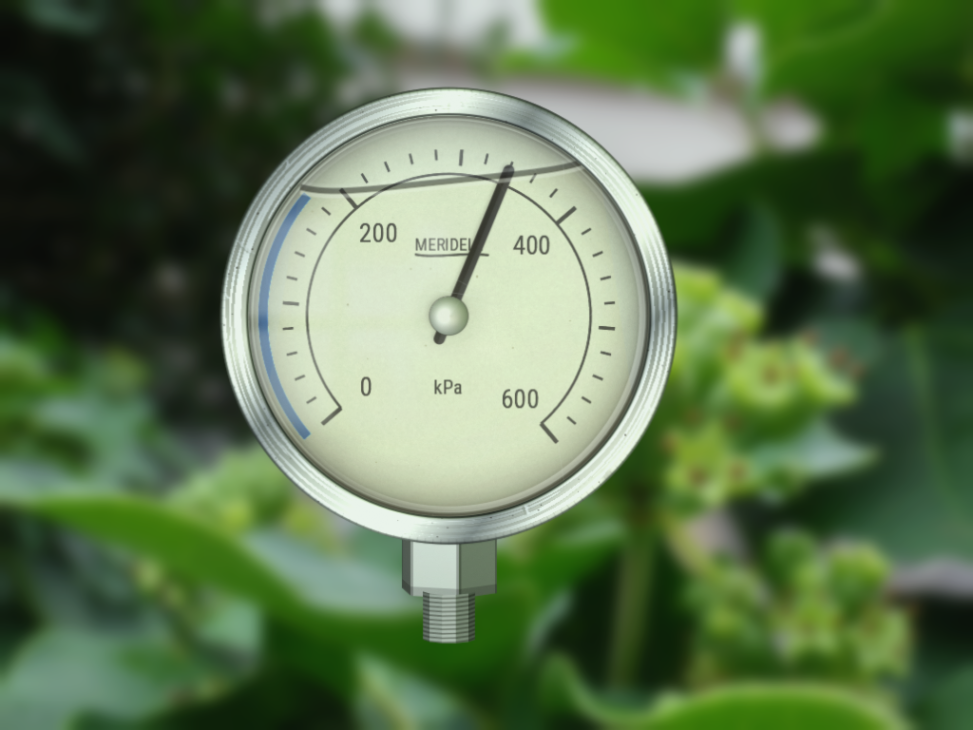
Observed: 340 kPa
